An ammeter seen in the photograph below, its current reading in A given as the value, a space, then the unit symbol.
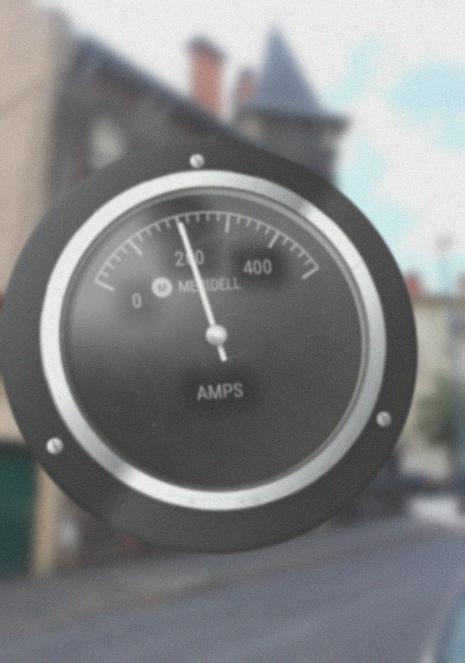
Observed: 200 A
